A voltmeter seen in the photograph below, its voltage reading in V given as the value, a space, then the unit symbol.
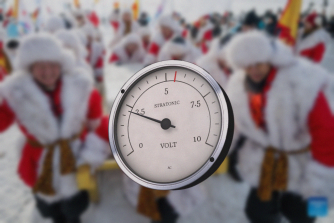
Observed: 2.25 V
